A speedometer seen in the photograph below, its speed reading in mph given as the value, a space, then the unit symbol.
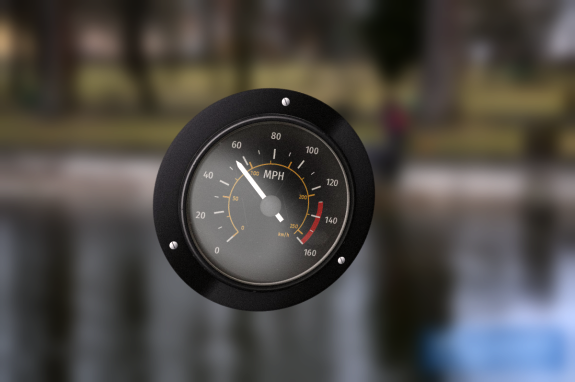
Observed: 55 mph
